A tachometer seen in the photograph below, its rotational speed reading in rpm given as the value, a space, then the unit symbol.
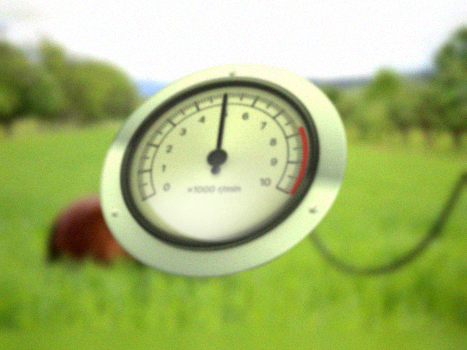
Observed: 5000 rpm
